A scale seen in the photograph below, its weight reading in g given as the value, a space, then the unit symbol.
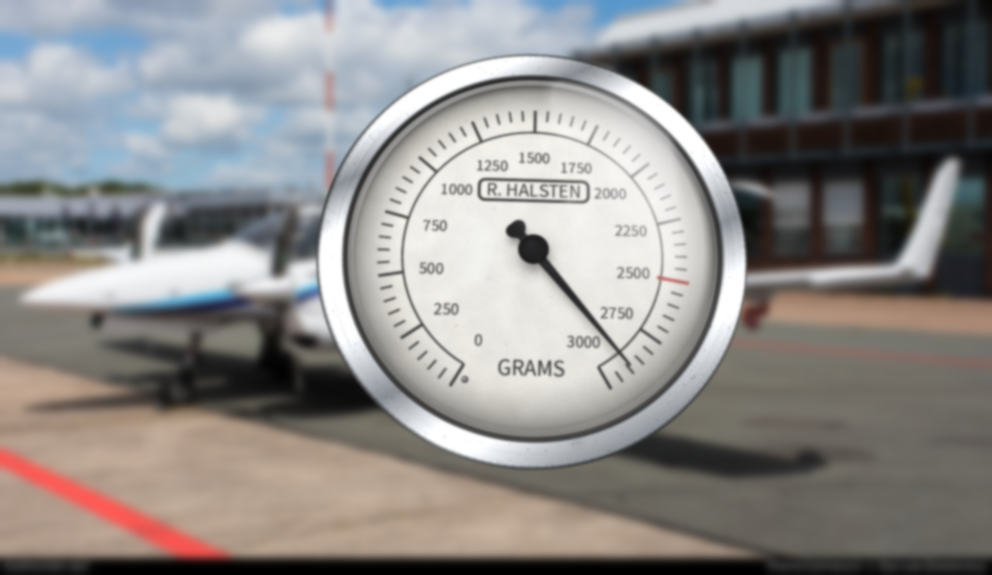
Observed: 2900 g
